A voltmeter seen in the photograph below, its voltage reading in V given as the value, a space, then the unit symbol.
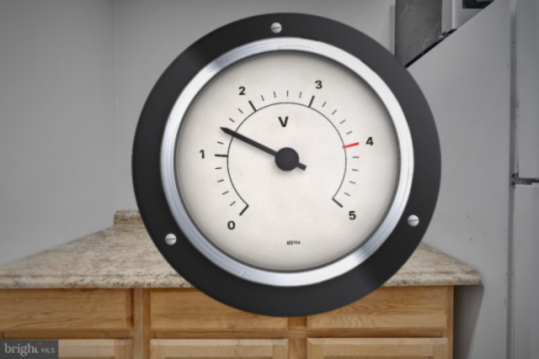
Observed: 1.4 V
